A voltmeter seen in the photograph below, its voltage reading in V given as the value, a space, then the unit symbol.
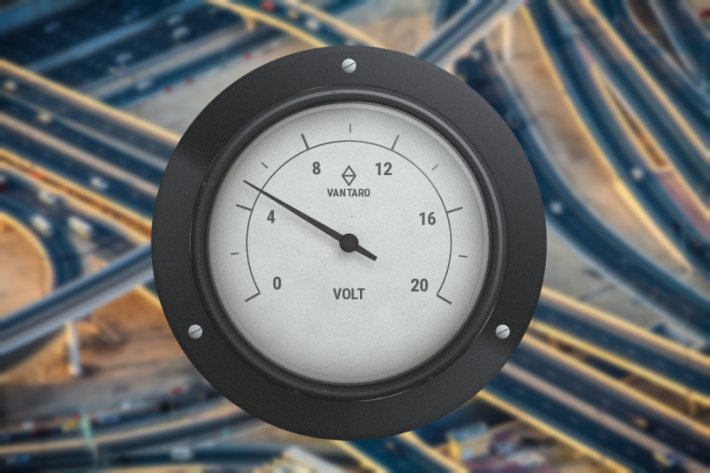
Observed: 5 V
